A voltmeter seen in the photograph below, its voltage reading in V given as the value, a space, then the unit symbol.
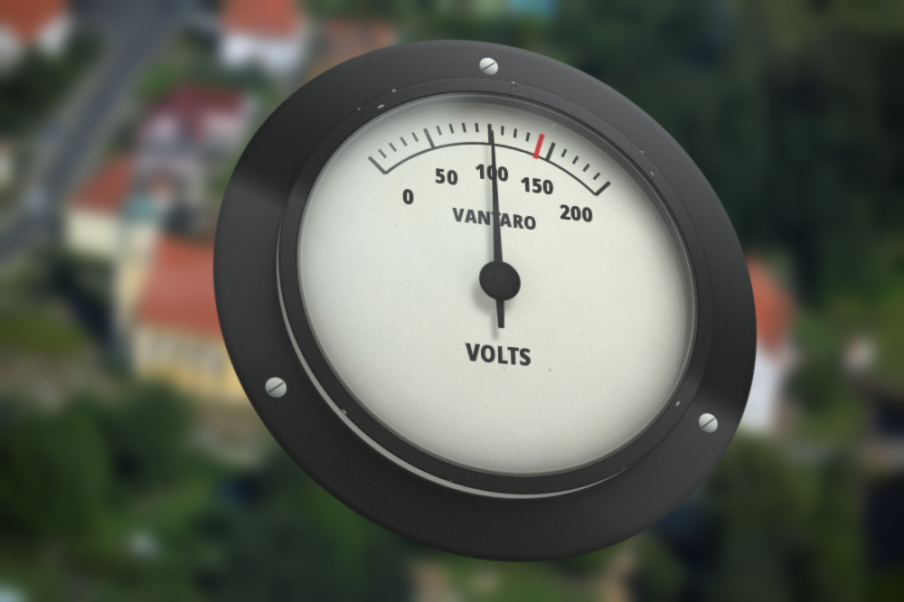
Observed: 100 V
